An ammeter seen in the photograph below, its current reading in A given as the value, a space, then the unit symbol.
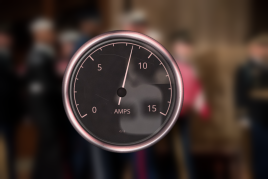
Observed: 8.5 A
